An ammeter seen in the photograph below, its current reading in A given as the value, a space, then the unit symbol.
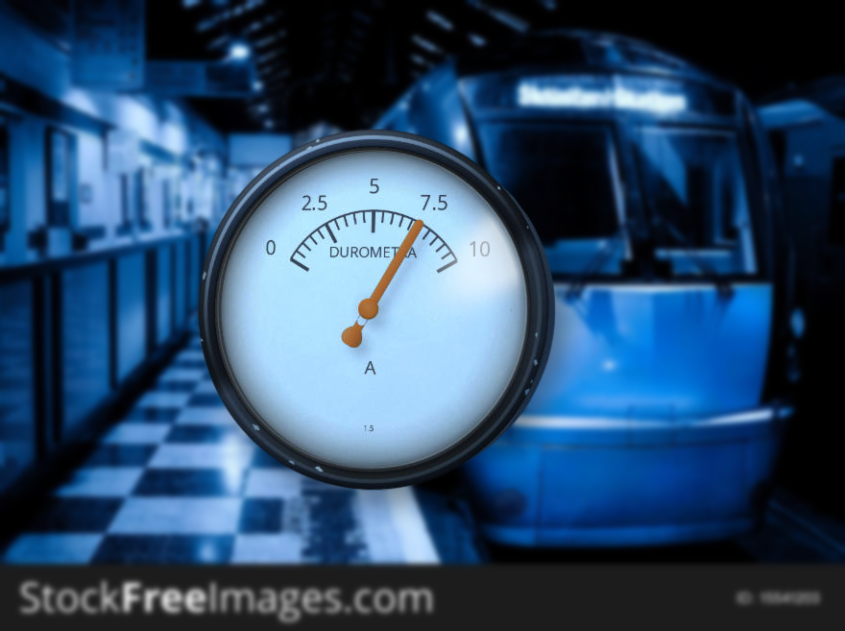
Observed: 7.5 A
